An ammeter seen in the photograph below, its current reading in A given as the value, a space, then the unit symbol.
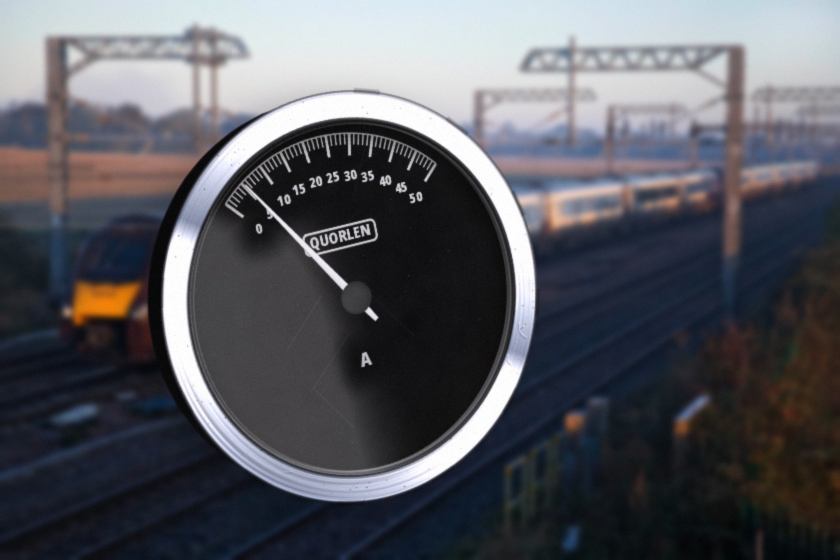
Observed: 5 A
